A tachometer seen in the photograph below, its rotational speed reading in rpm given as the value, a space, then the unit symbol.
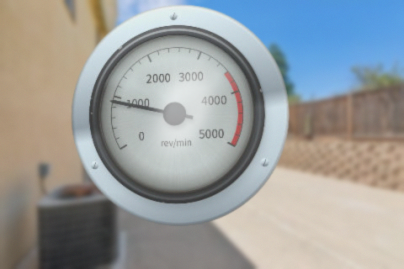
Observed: 900 rpm
